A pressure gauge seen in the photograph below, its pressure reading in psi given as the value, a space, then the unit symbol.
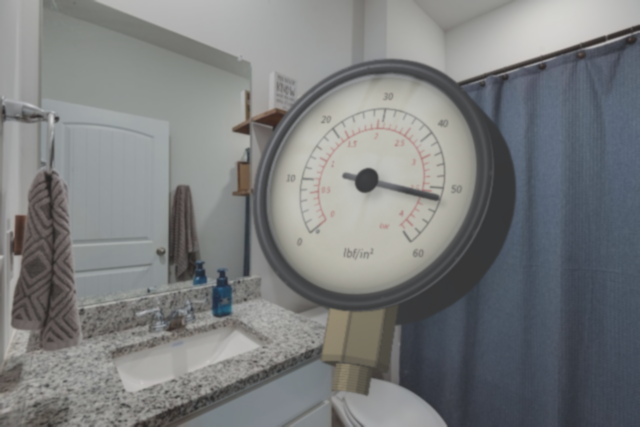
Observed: 52 psi
